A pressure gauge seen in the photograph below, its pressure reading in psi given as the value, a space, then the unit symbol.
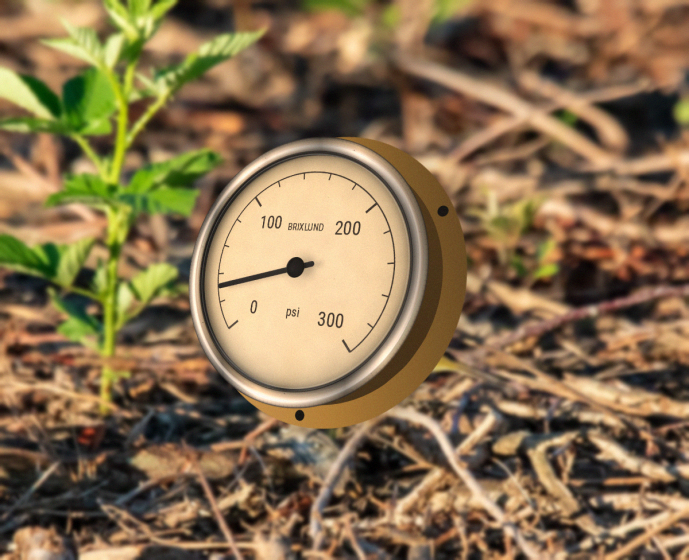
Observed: 30 psi
